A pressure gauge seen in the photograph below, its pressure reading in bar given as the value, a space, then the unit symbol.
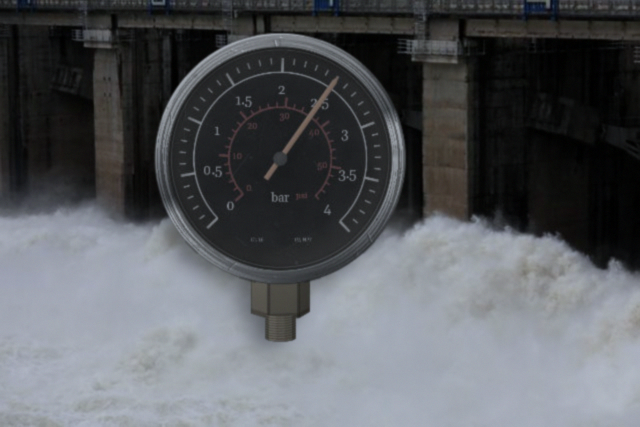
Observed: 2.5 bar
